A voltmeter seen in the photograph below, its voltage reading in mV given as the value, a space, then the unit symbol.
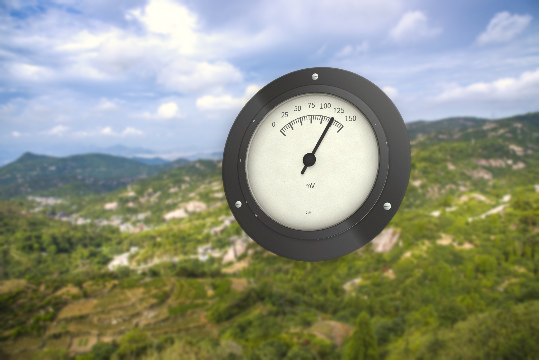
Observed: 125 mV
